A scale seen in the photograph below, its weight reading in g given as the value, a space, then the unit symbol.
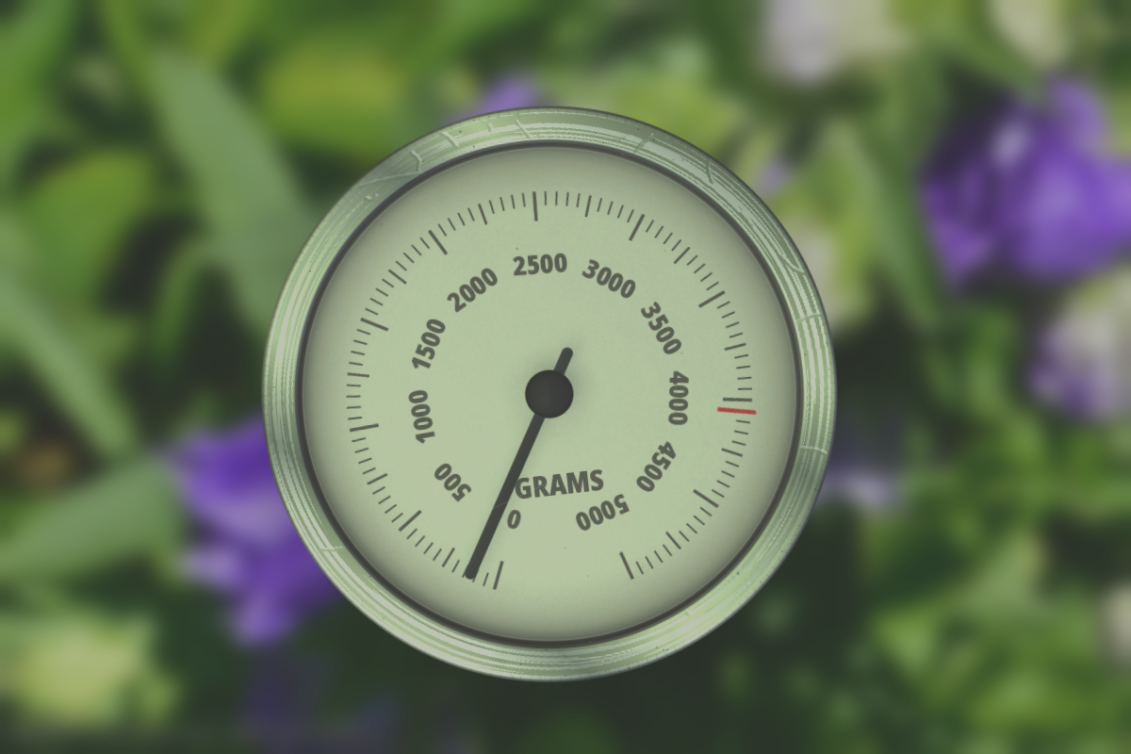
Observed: 125 g
